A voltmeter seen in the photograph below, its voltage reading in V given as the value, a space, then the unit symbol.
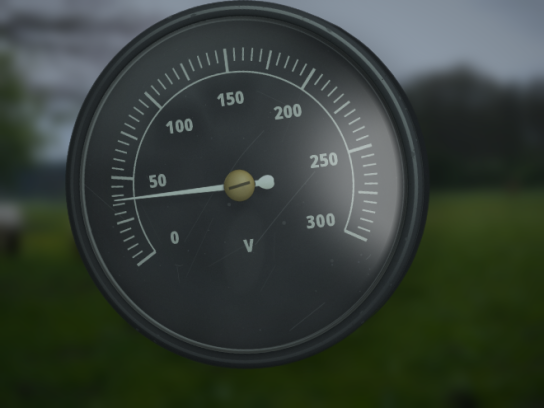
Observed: 37.5 V
